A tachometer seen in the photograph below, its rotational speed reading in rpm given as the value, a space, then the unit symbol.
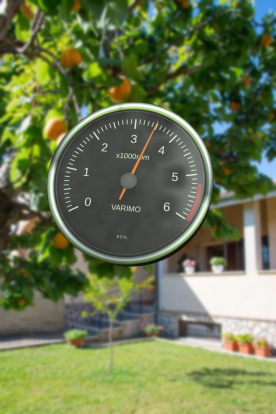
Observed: 3500 rpm
